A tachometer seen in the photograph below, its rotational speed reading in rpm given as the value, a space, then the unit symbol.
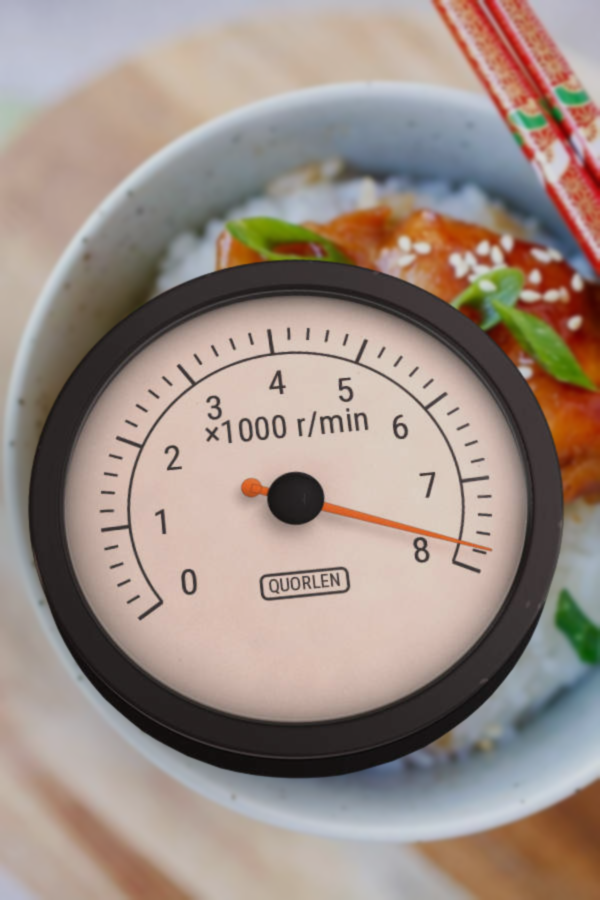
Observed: 7800 rpm
